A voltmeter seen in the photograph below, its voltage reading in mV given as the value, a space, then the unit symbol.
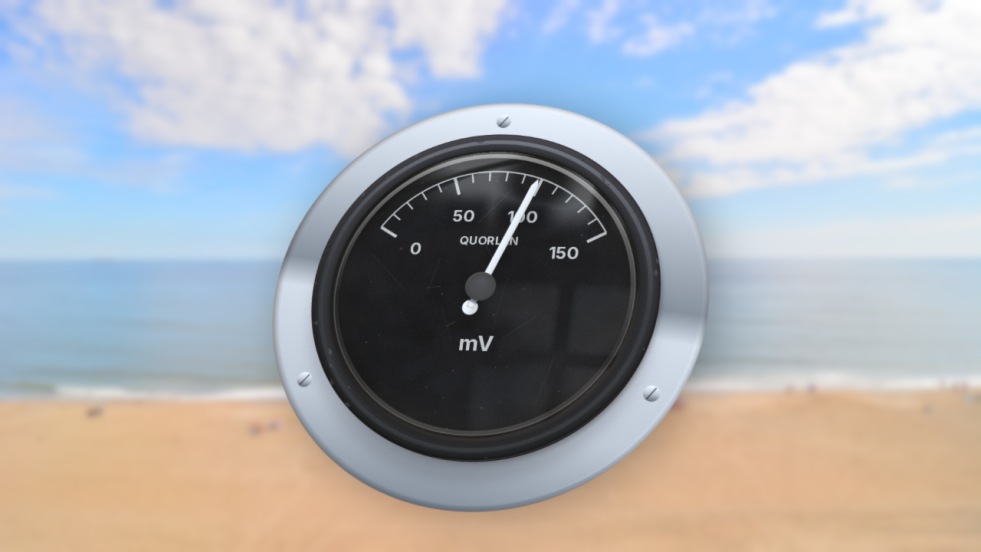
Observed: 100 mV
